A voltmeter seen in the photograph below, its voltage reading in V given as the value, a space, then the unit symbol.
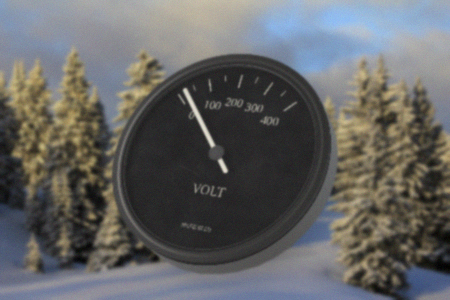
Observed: 25 V
